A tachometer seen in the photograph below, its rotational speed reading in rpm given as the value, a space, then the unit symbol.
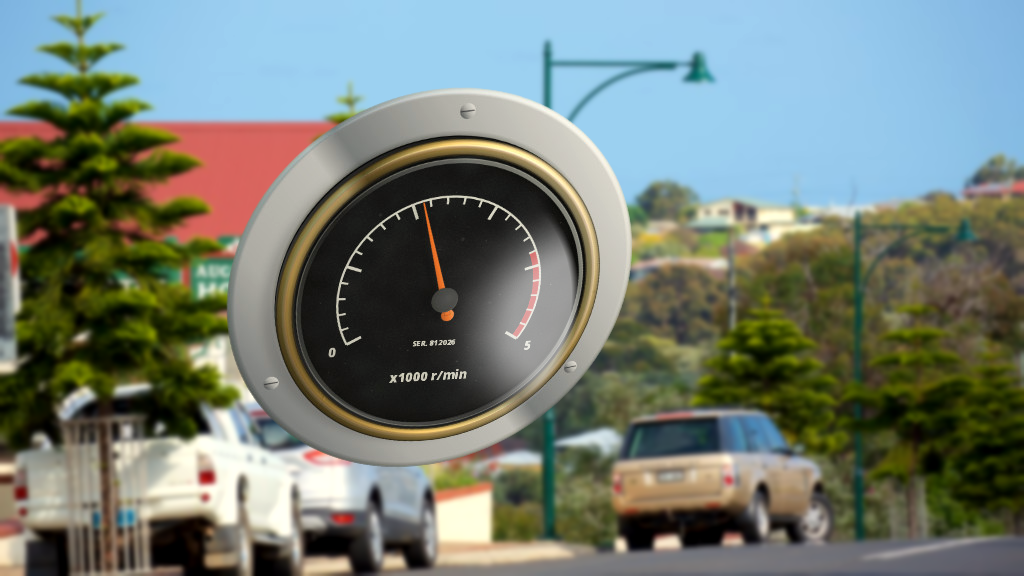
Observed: 2100 rpm
